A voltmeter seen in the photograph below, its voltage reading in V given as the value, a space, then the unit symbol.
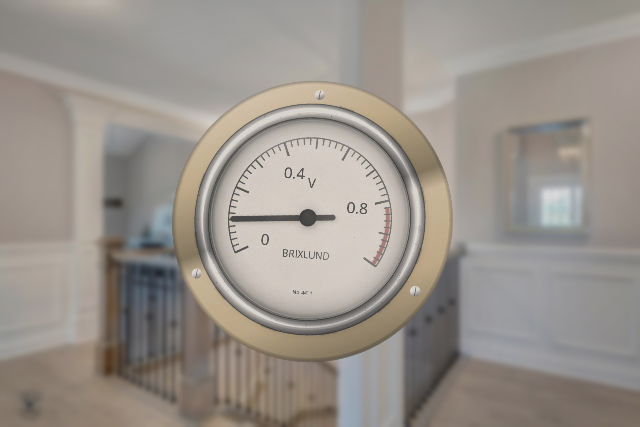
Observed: 0.1 V
